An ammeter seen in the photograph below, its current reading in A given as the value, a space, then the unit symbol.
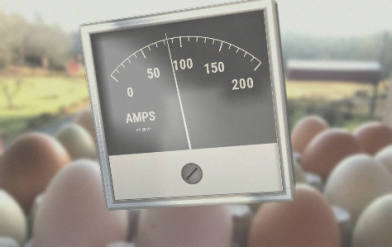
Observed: 85 A
